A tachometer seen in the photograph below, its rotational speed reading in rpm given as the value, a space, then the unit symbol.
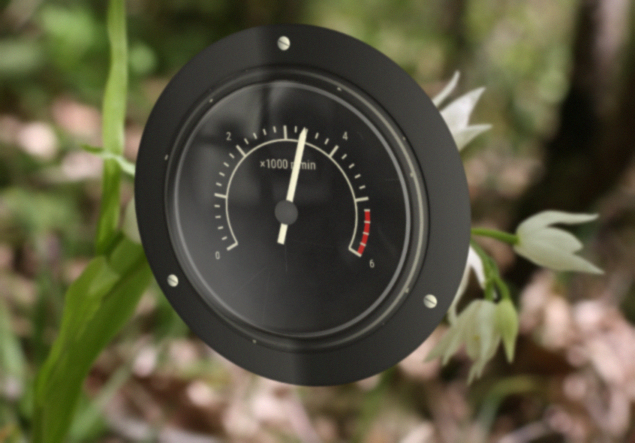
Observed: 3400 rpm
